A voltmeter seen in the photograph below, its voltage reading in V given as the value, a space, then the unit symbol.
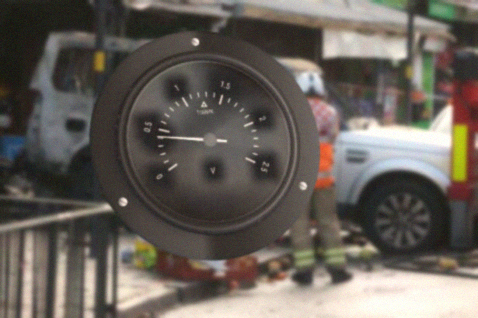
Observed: 0.4 V
